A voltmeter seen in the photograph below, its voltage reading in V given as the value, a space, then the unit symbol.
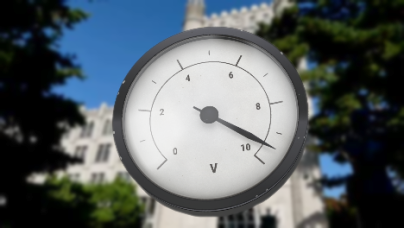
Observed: 9.5 V
